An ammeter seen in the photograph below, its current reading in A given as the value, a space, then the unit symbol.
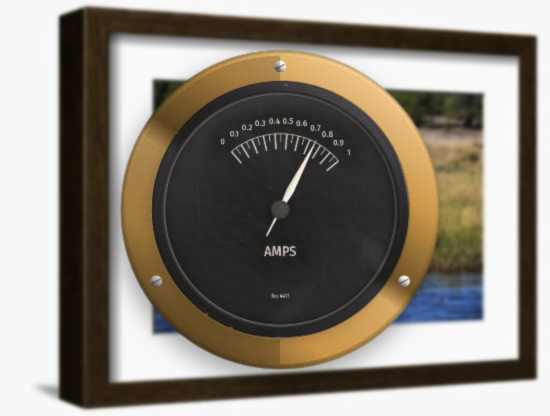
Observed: 0.75 A
